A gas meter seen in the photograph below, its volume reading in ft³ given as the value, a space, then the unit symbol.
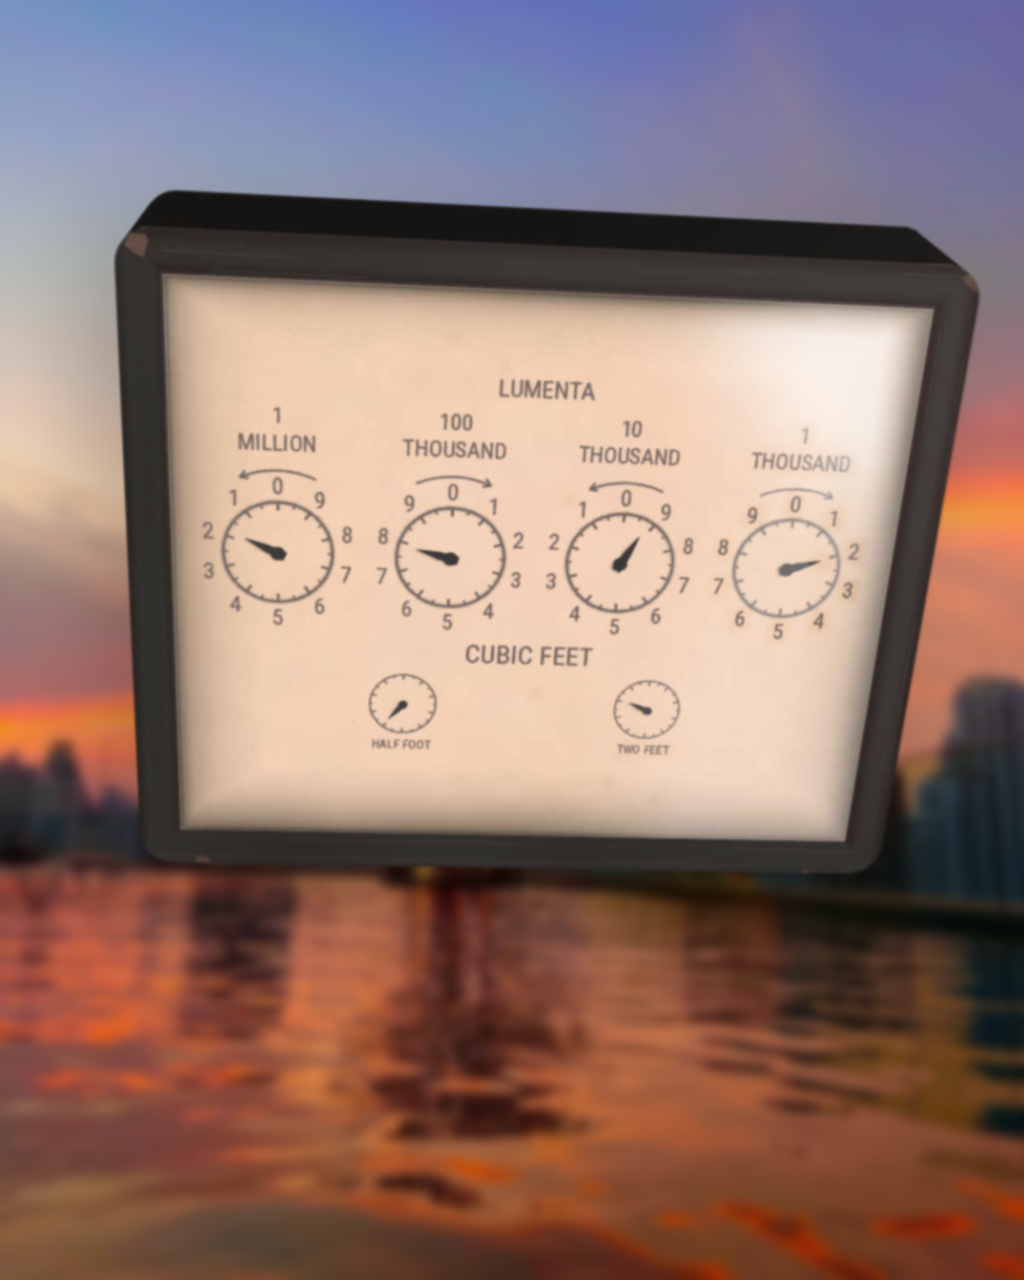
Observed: 179200 ft³
